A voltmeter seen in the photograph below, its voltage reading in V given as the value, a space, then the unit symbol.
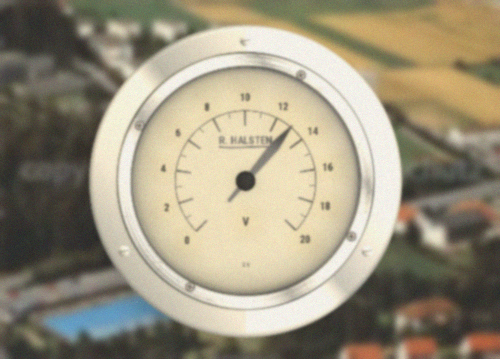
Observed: 13 V
